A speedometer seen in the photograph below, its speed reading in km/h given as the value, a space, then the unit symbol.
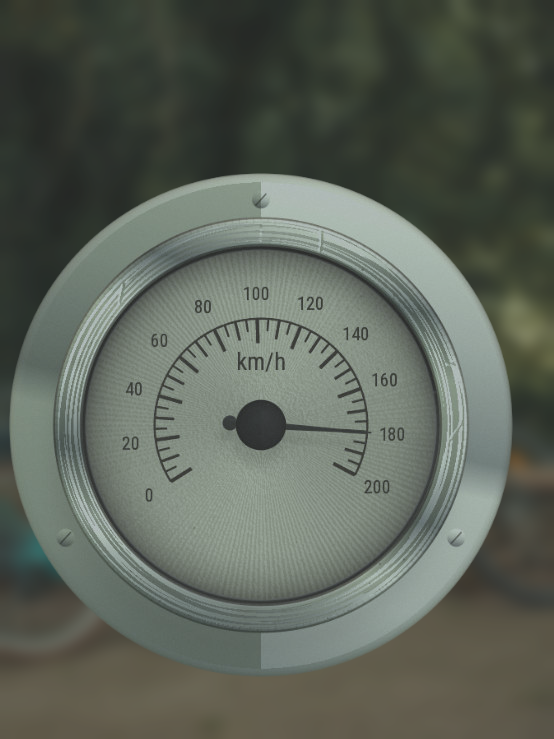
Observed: 180 km/h
